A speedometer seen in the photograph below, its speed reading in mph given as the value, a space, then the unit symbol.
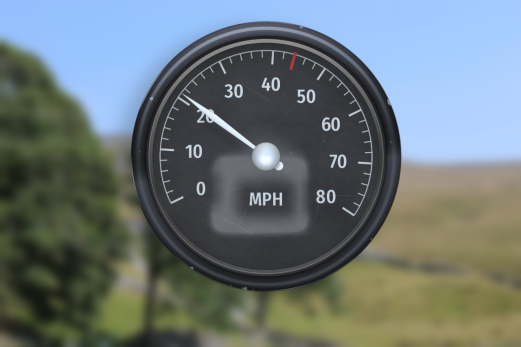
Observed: 21 mph
